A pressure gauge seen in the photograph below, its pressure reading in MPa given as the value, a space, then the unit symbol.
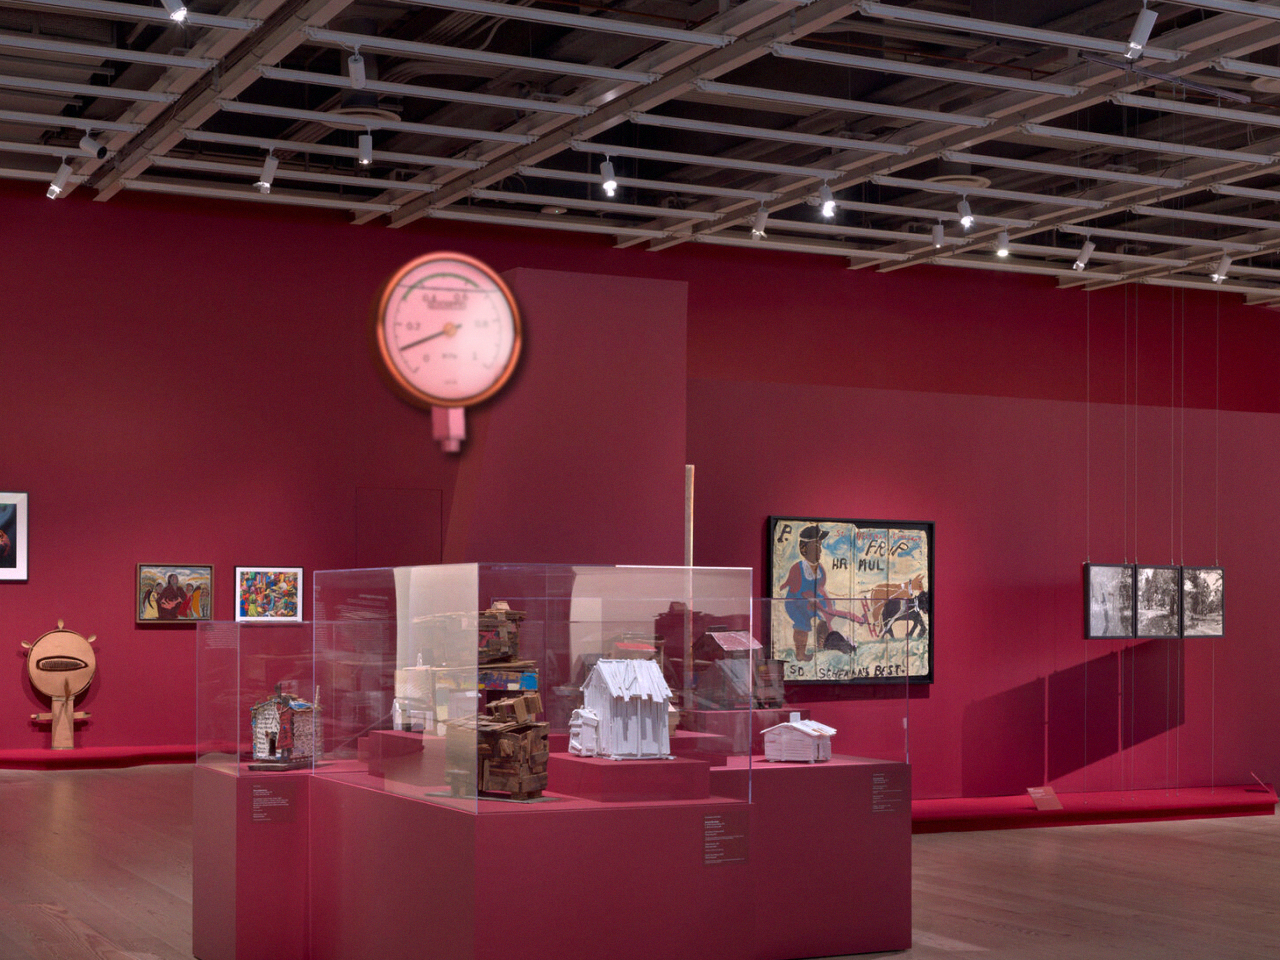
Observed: 0.1 MPa
